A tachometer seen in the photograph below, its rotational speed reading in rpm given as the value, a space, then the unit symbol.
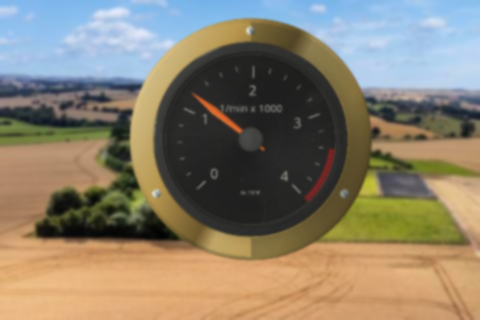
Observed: 1200 rpm
